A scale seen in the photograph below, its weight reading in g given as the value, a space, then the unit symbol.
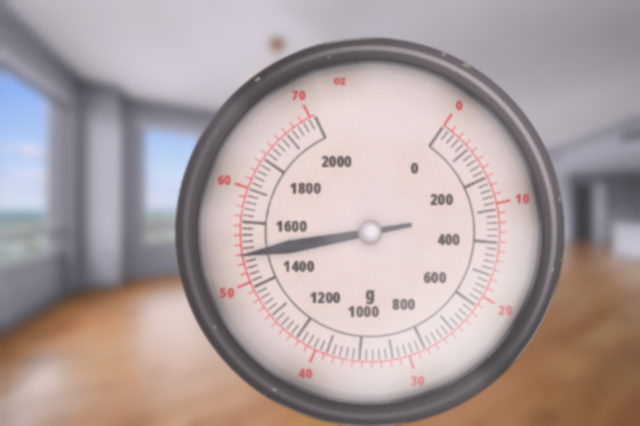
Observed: 1500 g
